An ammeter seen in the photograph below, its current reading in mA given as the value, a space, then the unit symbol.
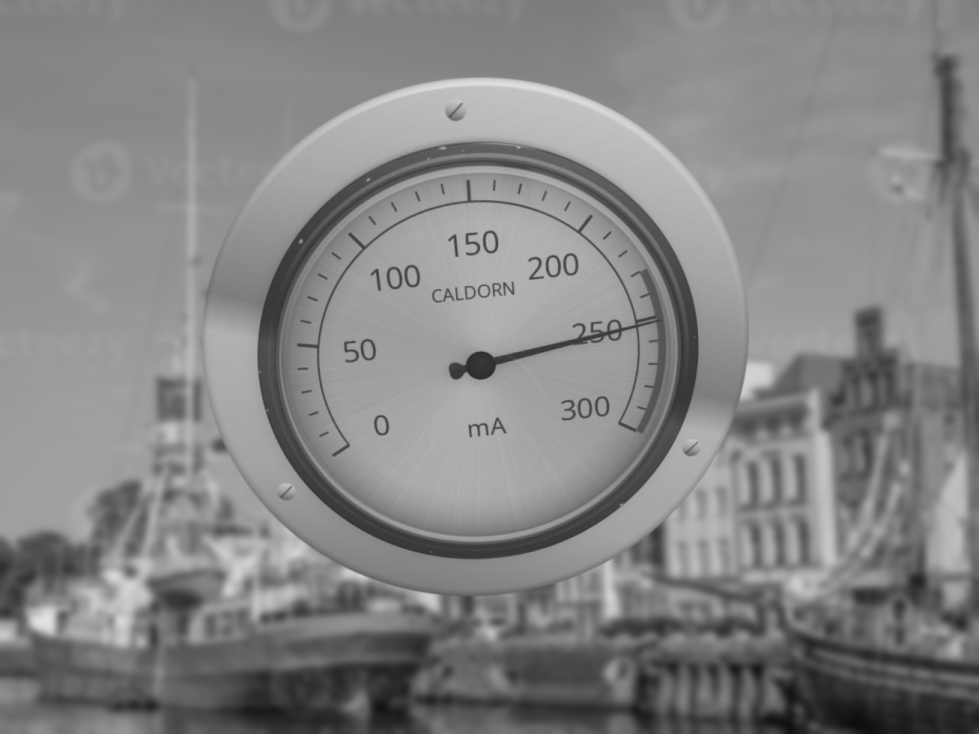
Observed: 250 mA
